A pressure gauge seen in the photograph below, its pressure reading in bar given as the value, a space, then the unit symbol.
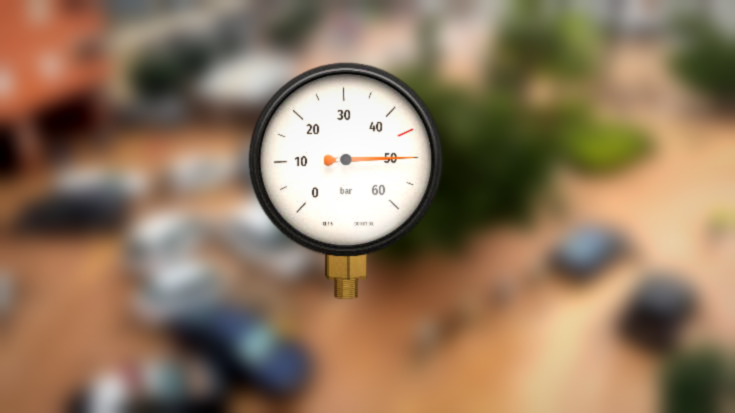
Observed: 50 bar
